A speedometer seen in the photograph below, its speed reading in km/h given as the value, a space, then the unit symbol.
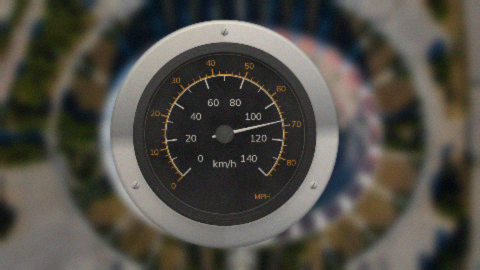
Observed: 110 km/h
